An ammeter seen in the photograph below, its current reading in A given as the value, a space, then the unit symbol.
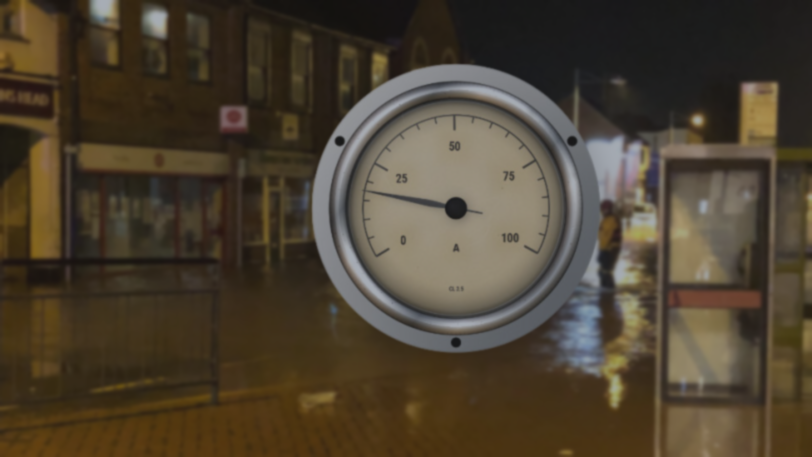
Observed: 17.5 A
